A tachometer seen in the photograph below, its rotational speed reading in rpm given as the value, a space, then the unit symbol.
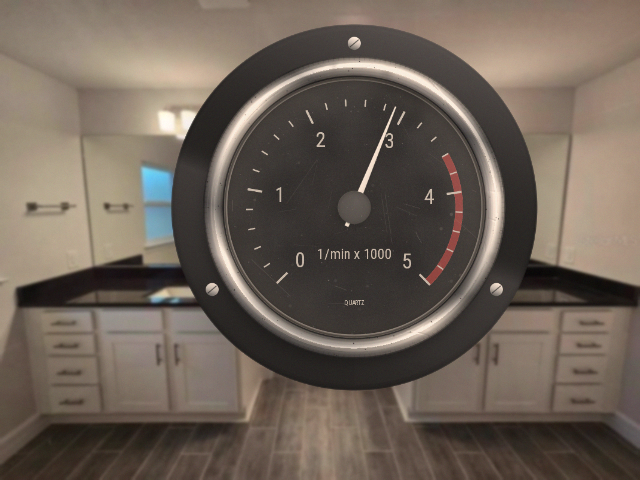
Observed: 2900 rpm
